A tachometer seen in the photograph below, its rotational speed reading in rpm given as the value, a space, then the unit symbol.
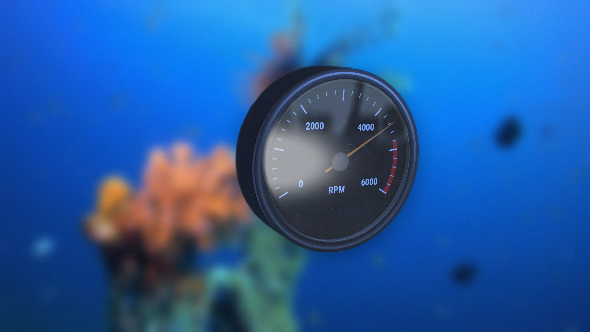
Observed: 4400 rpm
